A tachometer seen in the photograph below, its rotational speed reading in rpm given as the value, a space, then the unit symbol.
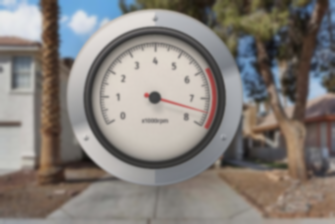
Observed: 7500 rpm
